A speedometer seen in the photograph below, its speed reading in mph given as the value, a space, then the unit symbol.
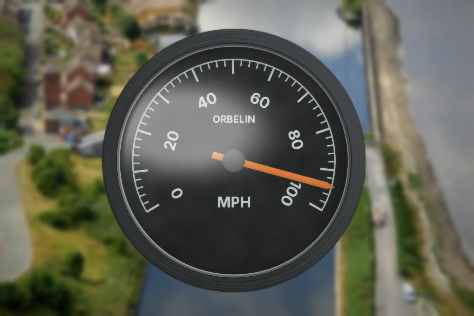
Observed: 94 mph
